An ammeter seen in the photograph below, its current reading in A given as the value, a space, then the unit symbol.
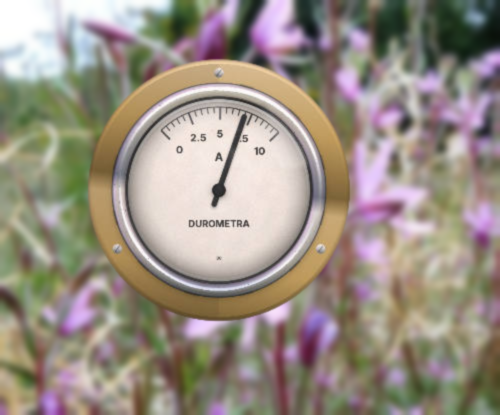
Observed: 7 A
